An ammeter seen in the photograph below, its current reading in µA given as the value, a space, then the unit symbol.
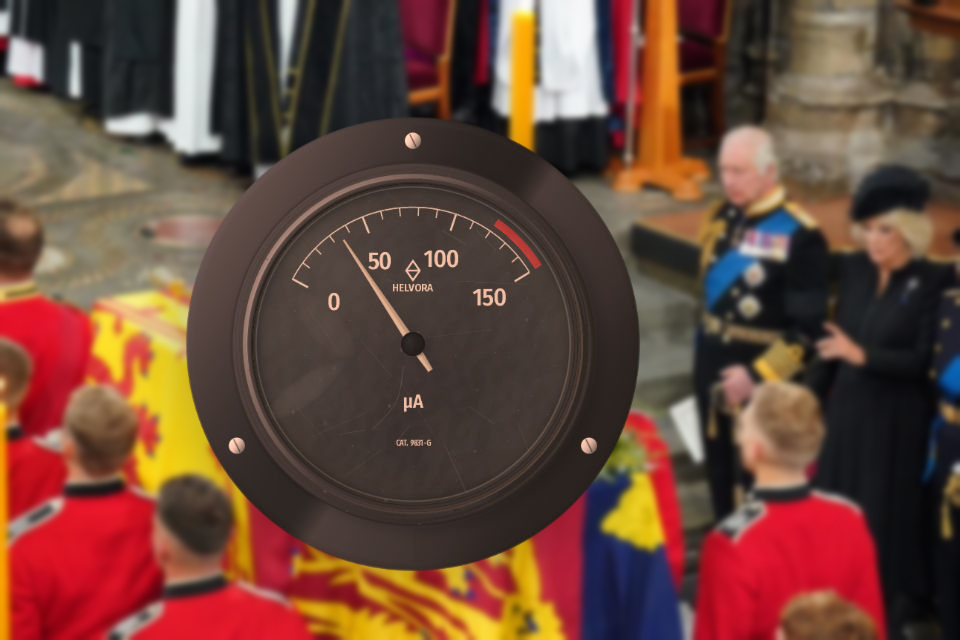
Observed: 35 µA
